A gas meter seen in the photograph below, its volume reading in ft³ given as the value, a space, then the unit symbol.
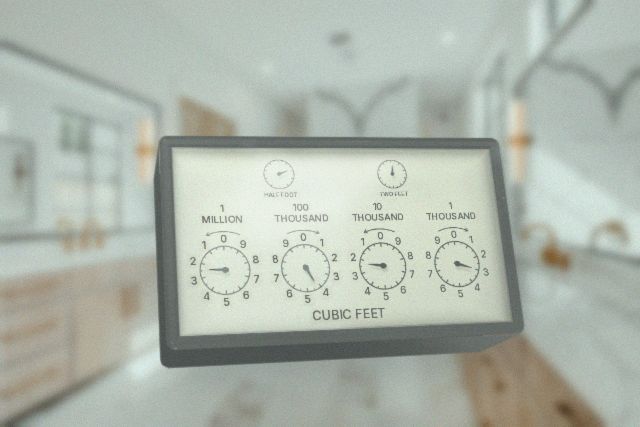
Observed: 242300 ft³
